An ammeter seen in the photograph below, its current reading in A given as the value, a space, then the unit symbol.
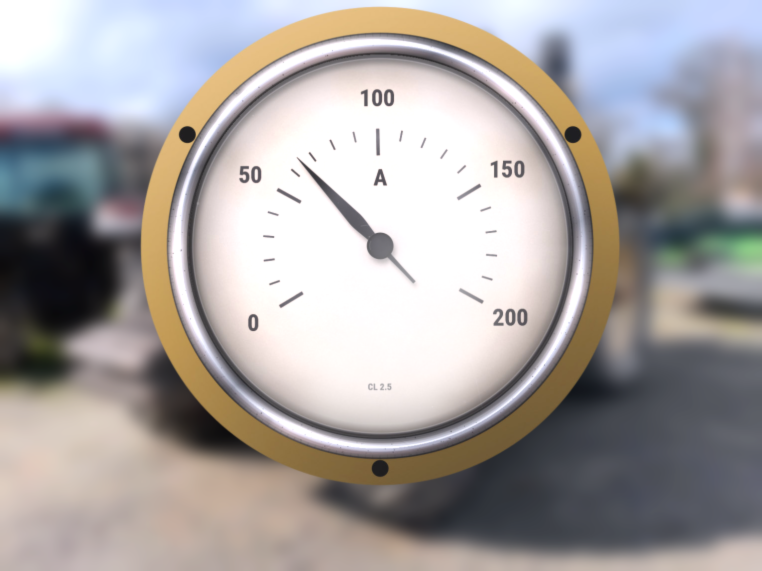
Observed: 65 A
